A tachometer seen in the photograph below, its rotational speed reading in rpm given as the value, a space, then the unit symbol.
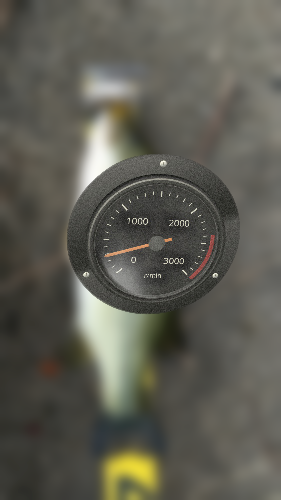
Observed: 300 rpm
